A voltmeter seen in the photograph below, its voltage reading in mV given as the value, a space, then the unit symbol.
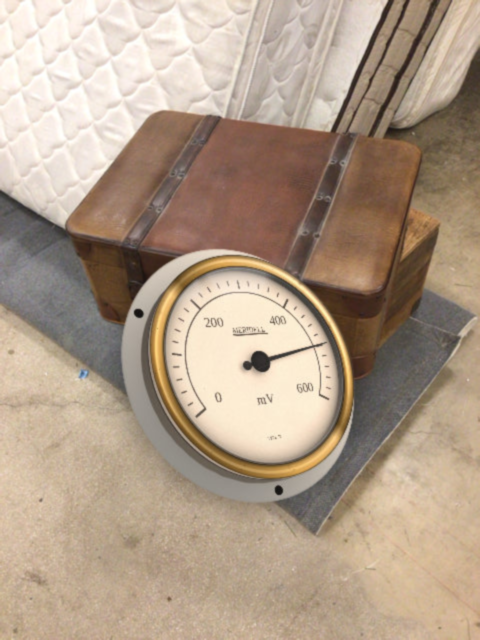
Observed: 500 mV
